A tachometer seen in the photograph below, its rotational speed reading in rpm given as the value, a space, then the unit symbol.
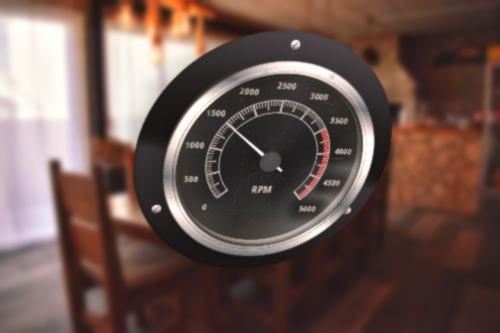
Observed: 1500 rpm
